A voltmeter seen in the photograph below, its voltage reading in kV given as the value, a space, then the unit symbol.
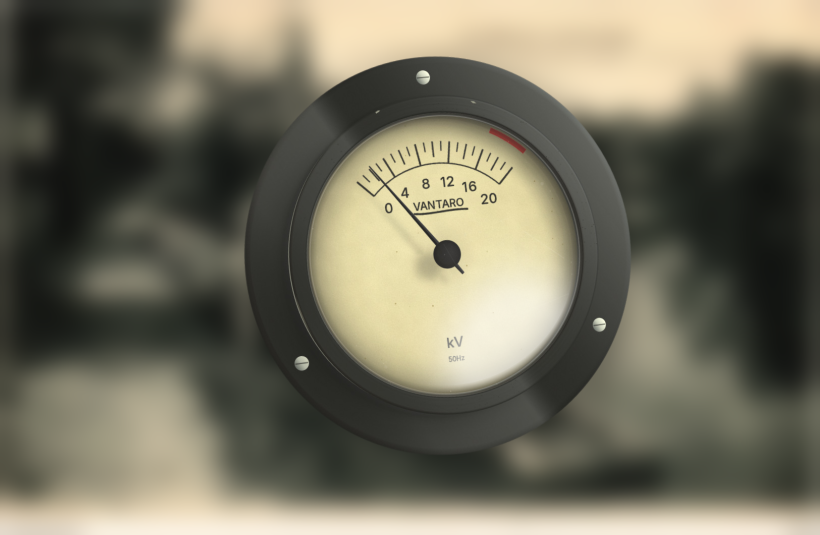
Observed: 2 kV
